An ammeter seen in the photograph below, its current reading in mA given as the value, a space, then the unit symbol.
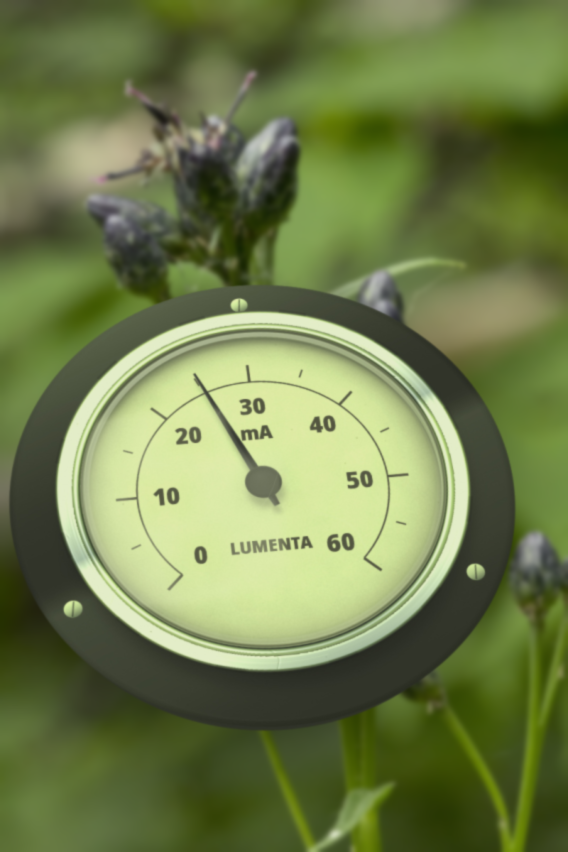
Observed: 25 mA
